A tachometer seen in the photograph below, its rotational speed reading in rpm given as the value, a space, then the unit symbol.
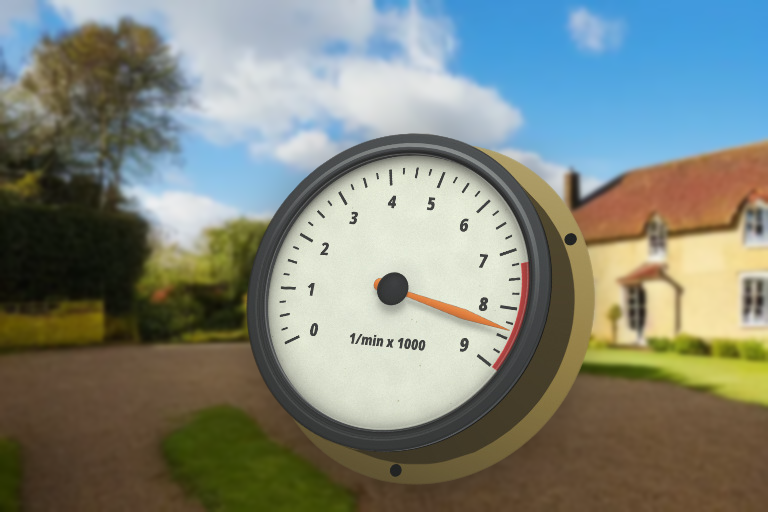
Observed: 8375 rpm
